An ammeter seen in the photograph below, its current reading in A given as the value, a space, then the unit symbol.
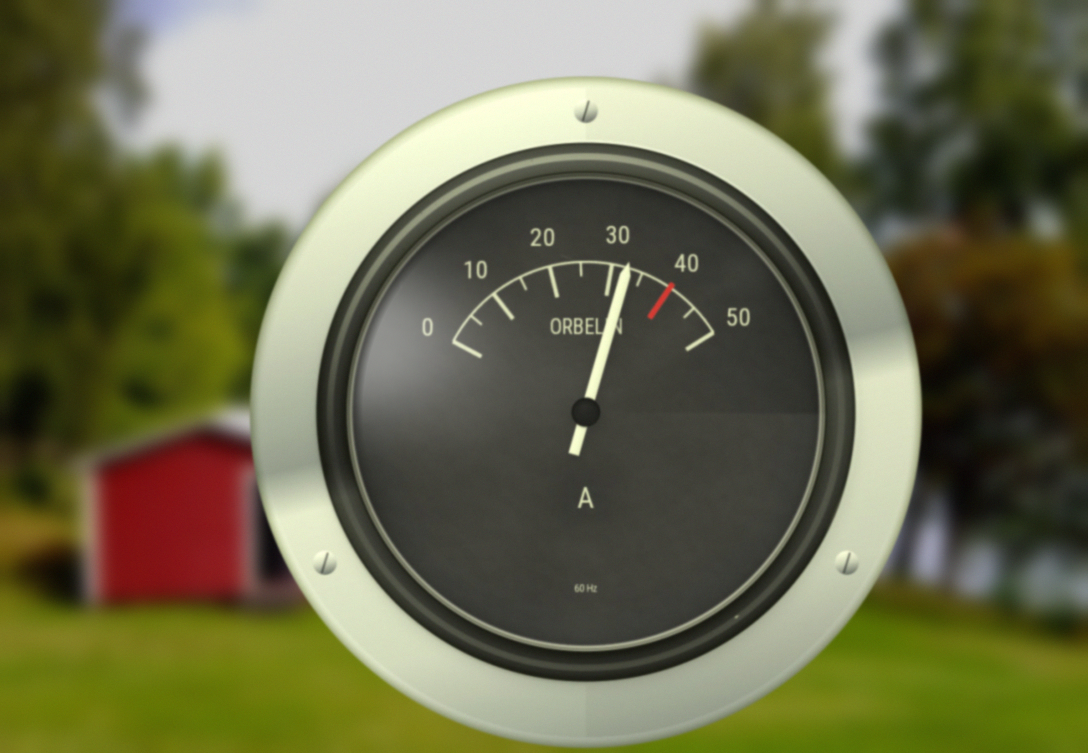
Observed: 32.5 A
